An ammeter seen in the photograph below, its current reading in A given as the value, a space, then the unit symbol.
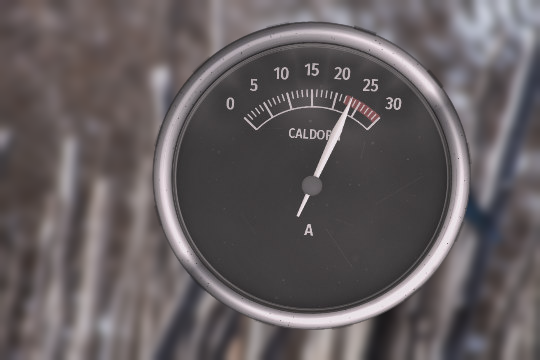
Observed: 23 A
